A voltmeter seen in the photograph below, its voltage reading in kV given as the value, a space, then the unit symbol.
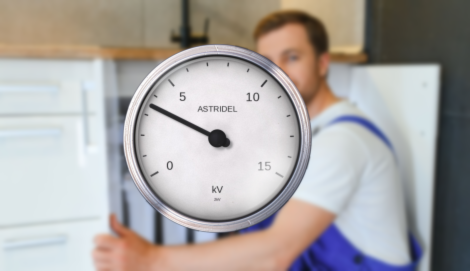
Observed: 3.5 kV
